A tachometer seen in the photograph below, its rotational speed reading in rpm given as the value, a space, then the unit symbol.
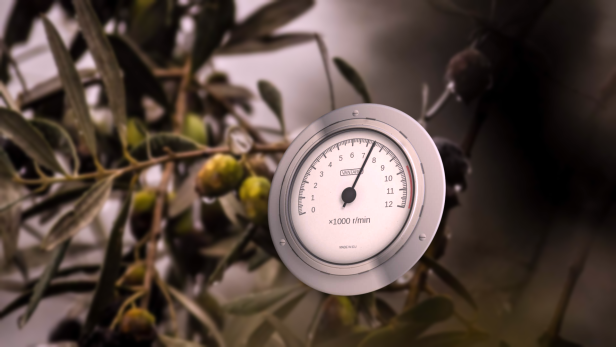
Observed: 7500 rpm
